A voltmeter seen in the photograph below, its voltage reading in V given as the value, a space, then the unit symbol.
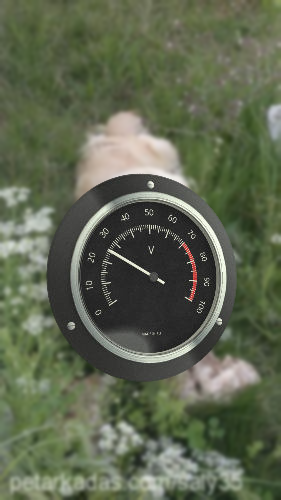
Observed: 25 V
